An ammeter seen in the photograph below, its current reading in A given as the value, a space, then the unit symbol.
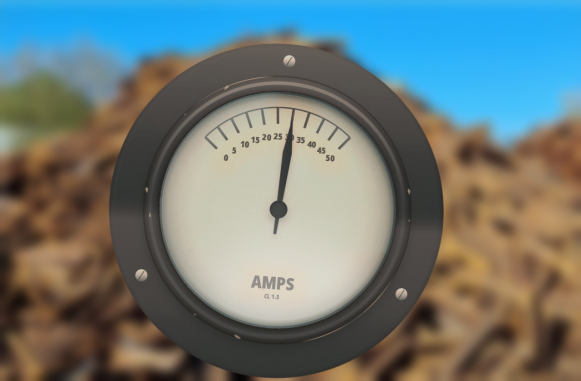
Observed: 30 A
